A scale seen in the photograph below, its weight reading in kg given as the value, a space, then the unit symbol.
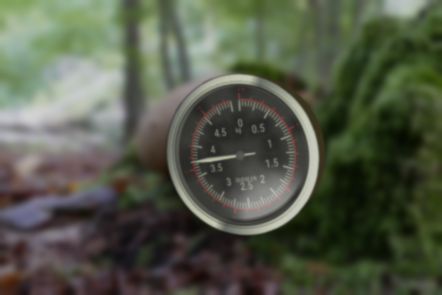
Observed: 3.75 kg
